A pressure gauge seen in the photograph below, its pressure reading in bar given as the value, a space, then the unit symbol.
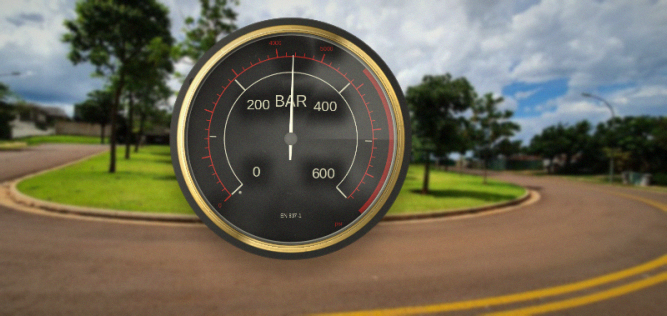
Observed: 300 bar
